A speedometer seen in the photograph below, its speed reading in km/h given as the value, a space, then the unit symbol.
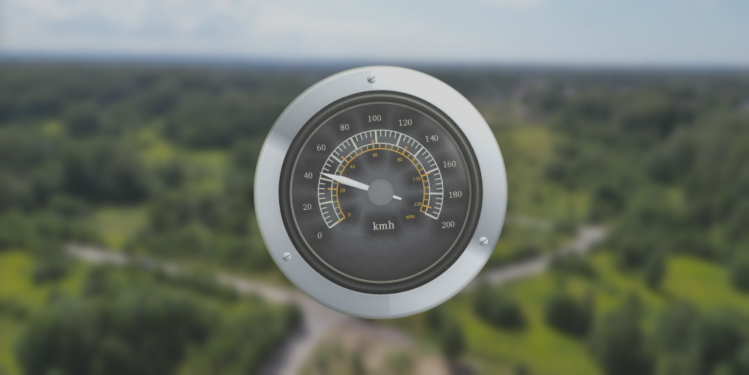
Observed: 44 km/h
